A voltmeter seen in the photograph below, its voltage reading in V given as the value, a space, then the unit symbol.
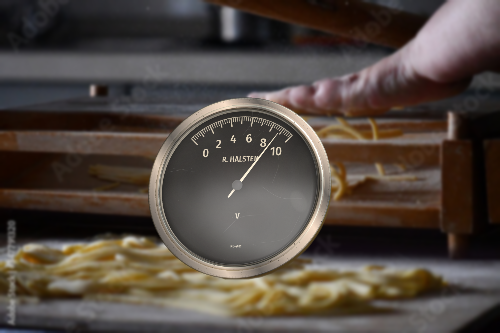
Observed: 9 V
